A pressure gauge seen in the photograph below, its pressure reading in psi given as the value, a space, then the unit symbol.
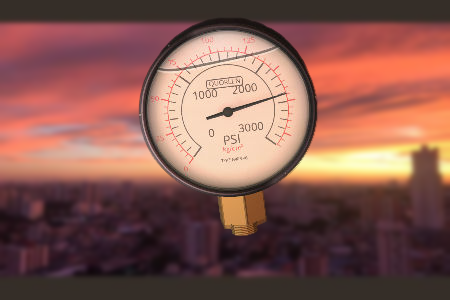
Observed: 2400 psi
